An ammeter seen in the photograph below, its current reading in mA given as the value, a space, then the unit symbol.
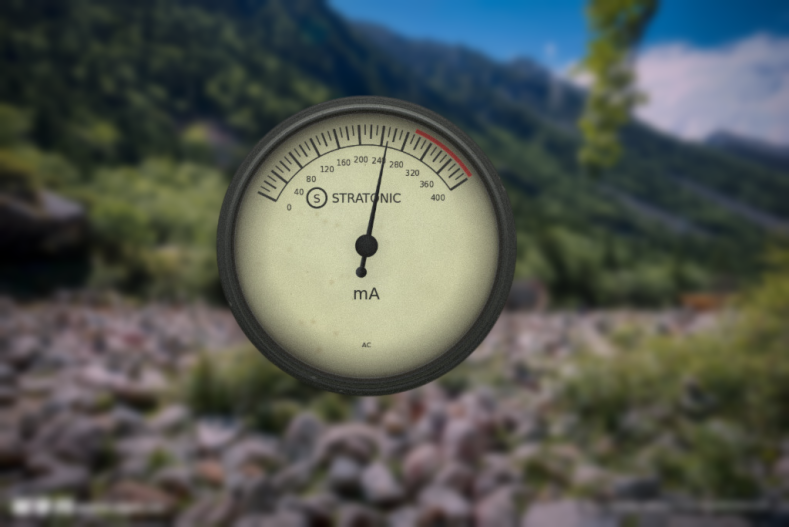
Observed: 250 mA
